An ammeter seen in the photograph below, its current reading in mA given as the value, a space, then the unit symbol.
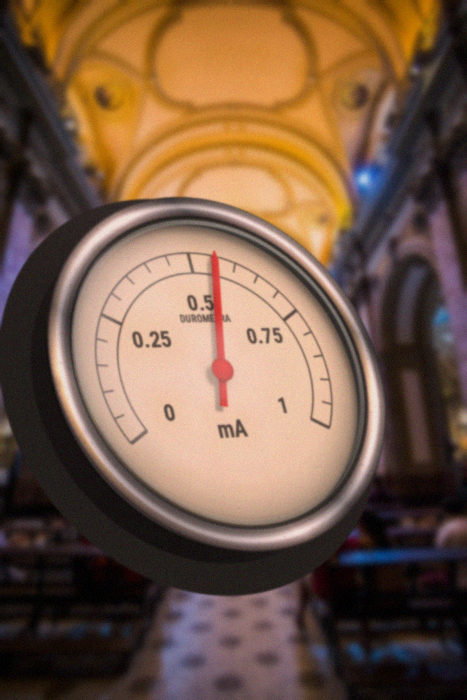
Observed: 0.55 mA
